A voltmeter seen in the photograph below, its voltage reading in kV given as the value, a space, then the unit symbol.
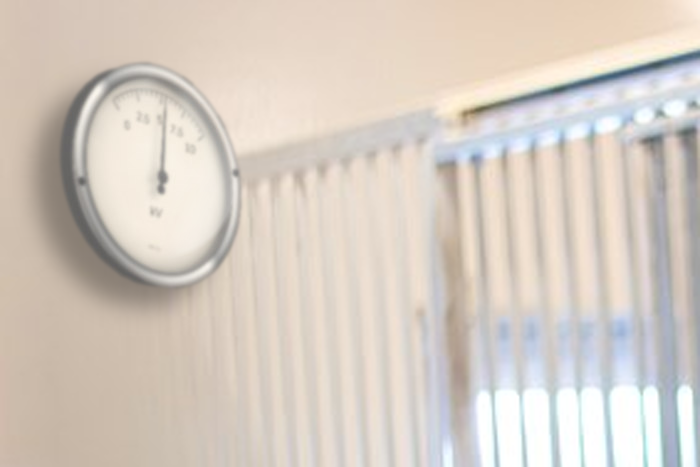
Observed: 5 kV
